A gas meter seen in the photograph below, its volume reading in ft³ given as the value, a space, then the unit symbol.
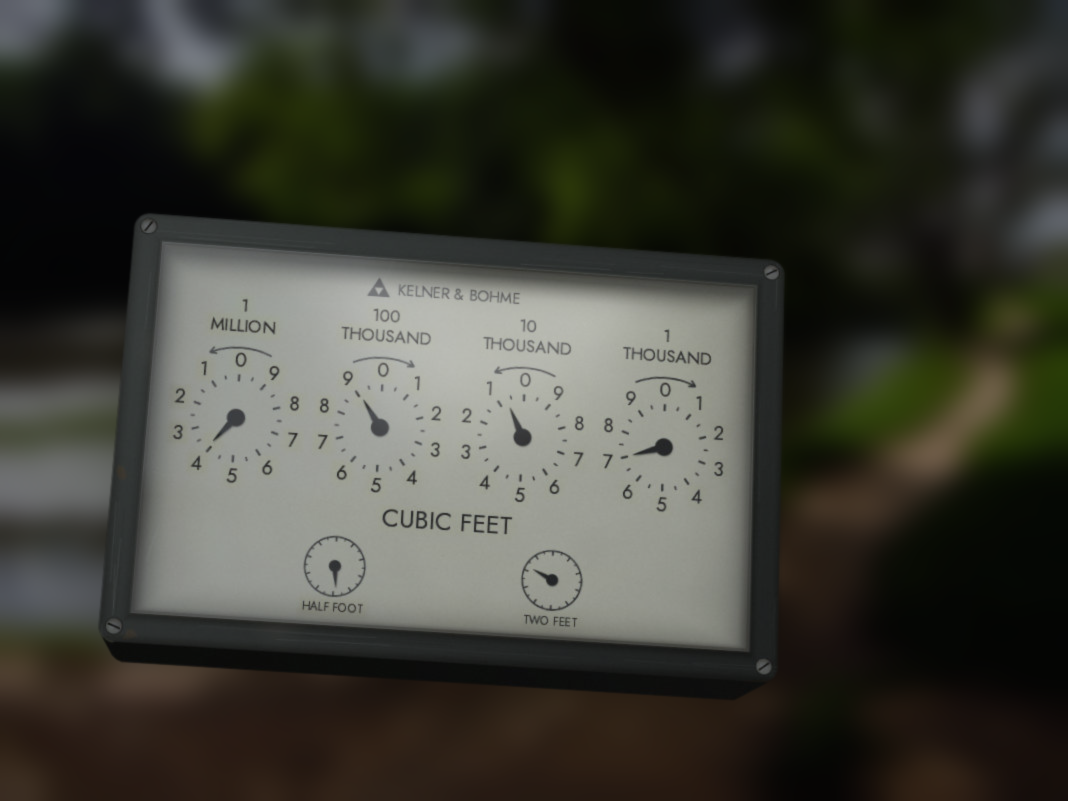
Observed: 390700 ft³
